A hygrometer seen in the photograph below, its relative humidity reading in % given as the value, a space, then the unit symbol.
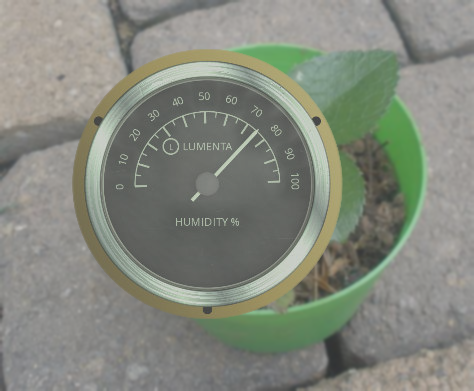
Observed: 75 %
